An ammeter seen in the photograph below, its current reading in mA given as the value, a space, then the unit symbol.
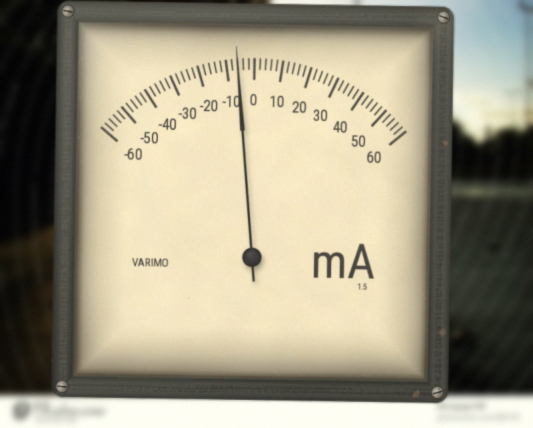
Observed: -6 mA
